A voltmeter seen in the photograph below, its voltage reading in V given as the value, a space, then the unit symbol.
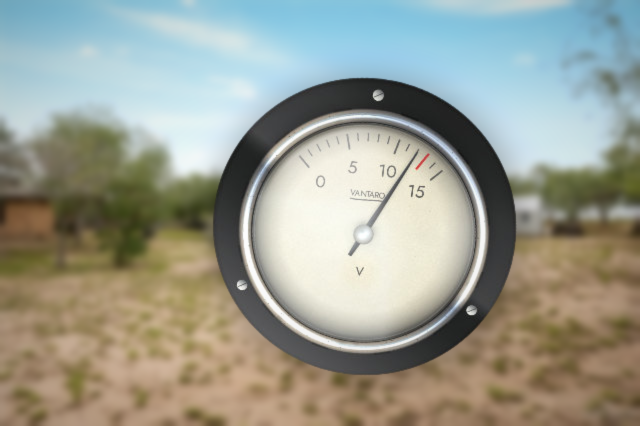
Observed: 12 V
